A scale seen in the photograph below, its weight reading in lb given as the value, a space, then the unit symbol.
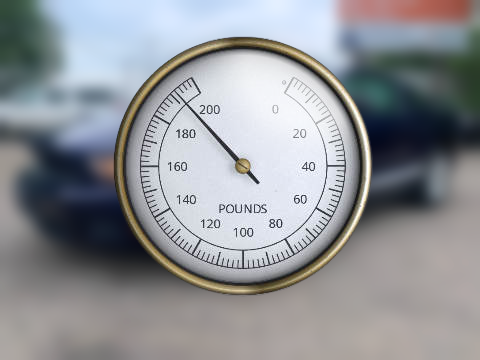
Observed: 192 lb
